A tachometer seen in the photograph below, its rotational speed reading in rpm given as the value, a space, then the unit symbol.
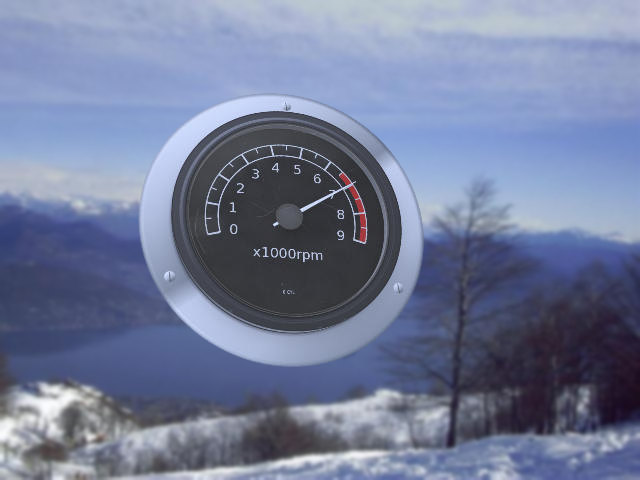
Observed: 7000 rpm
